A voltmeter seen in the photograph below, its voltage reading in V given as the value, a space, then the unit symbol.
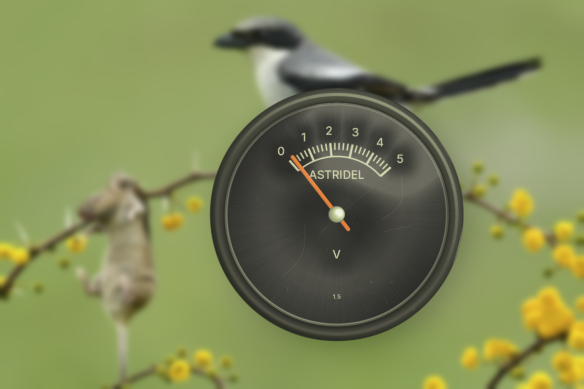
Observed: 0.2 V
